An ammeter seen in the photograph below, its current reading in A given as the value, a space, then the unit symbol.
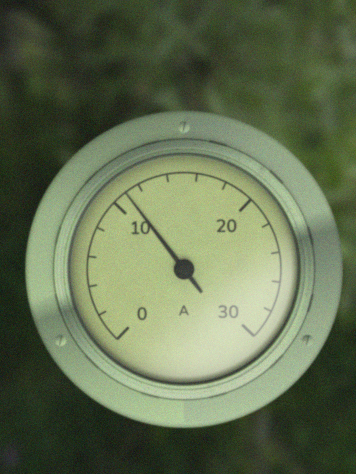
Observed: 11 A
